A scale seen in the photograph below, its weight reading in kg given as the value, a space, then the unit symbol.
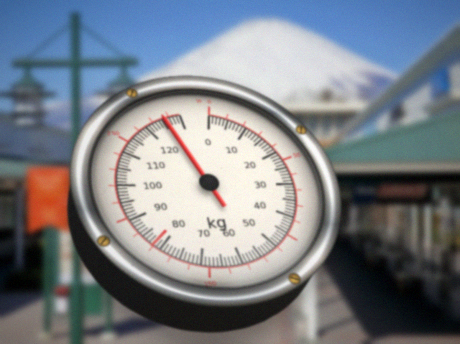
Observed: 125 kg
